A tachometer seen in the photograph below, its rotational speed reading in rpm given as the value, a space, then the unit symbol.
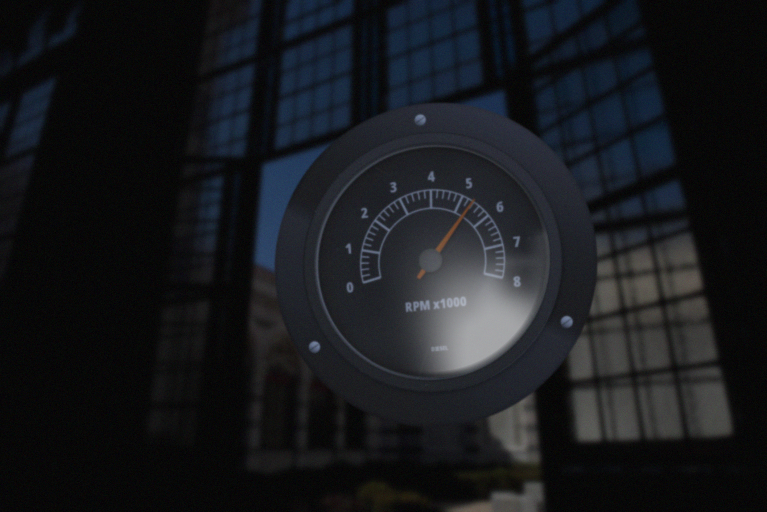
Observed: 5400 rpm
